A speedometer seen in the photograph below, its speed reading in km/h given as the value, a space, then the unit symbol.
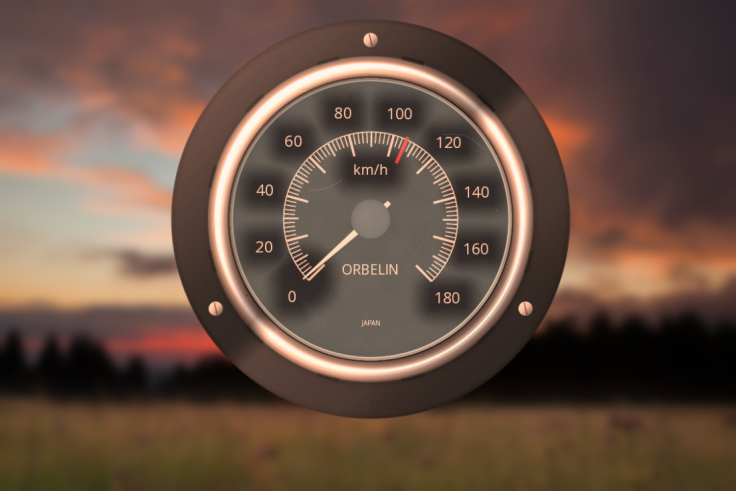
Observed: 2 km/h
